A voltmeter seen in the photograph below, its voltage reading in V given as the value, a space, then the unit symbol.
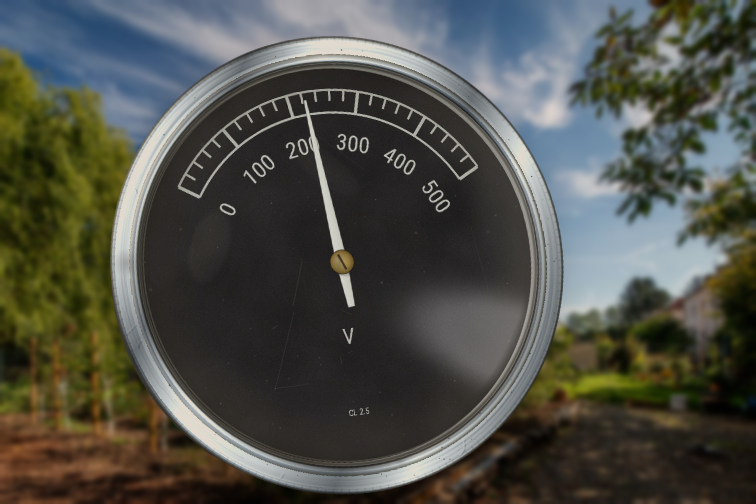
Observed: 220 V
